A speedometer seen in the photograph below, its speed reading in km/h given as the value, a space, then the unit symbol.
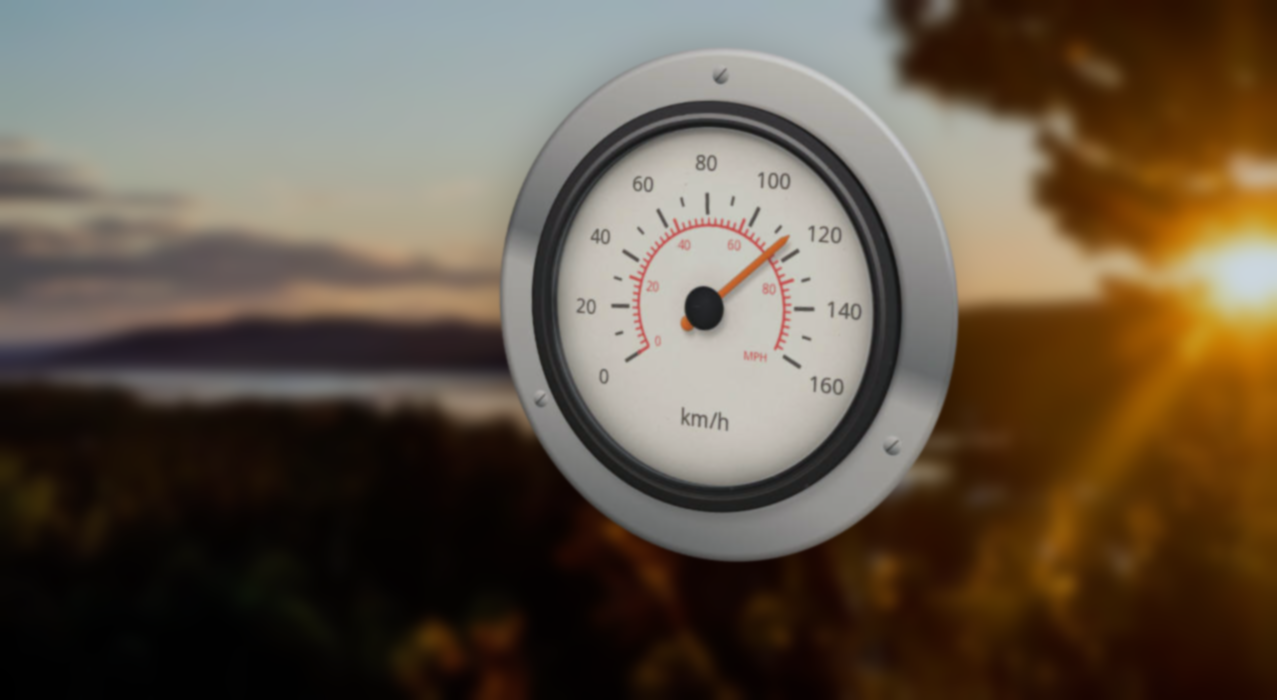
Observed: 115 km/h
